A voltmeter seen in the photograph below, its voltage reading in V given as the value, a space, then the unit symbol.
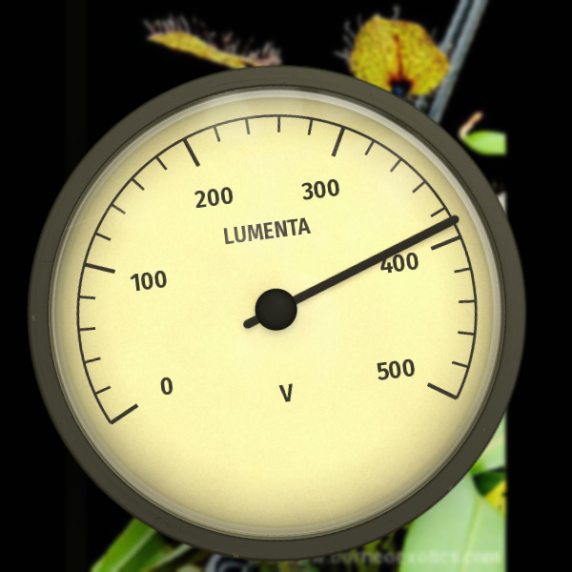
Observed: 390 V
